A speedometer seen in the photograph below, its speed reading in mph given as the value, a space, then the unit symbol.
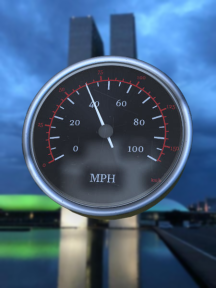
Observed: 40 mph
